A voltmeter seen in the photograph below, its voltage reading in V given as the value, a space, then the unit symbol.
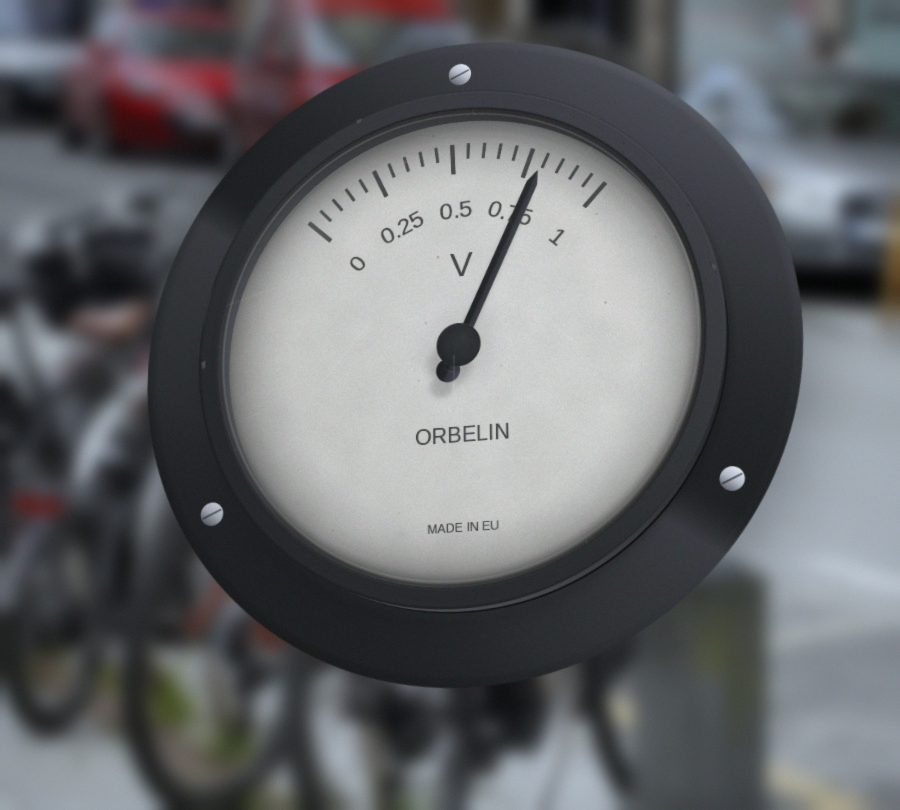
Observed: 0.8 V
